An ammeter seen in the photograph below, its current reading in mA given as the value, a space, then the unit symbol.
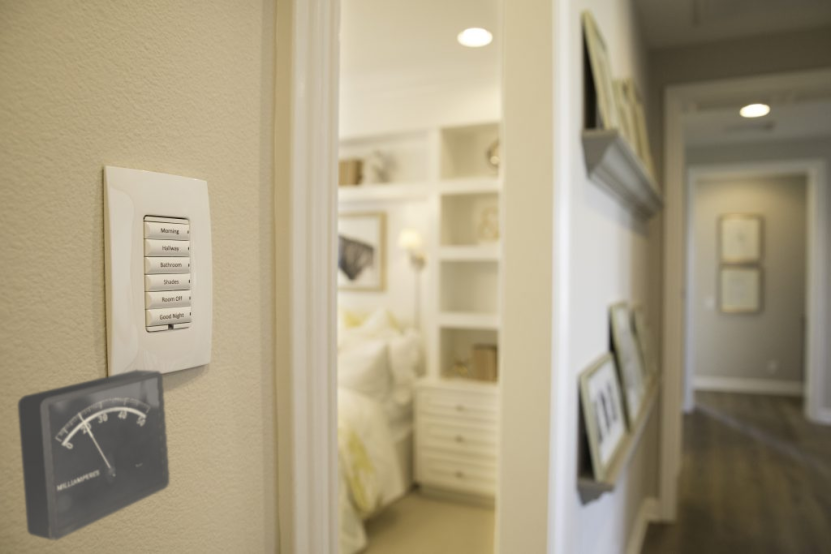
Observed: 20 mA
